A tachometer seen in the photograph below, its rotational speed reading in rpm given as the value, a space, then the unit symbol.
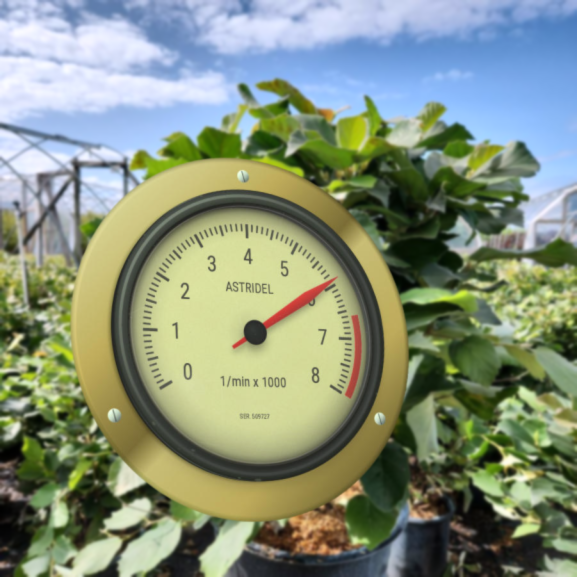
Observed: 5900 rpm
